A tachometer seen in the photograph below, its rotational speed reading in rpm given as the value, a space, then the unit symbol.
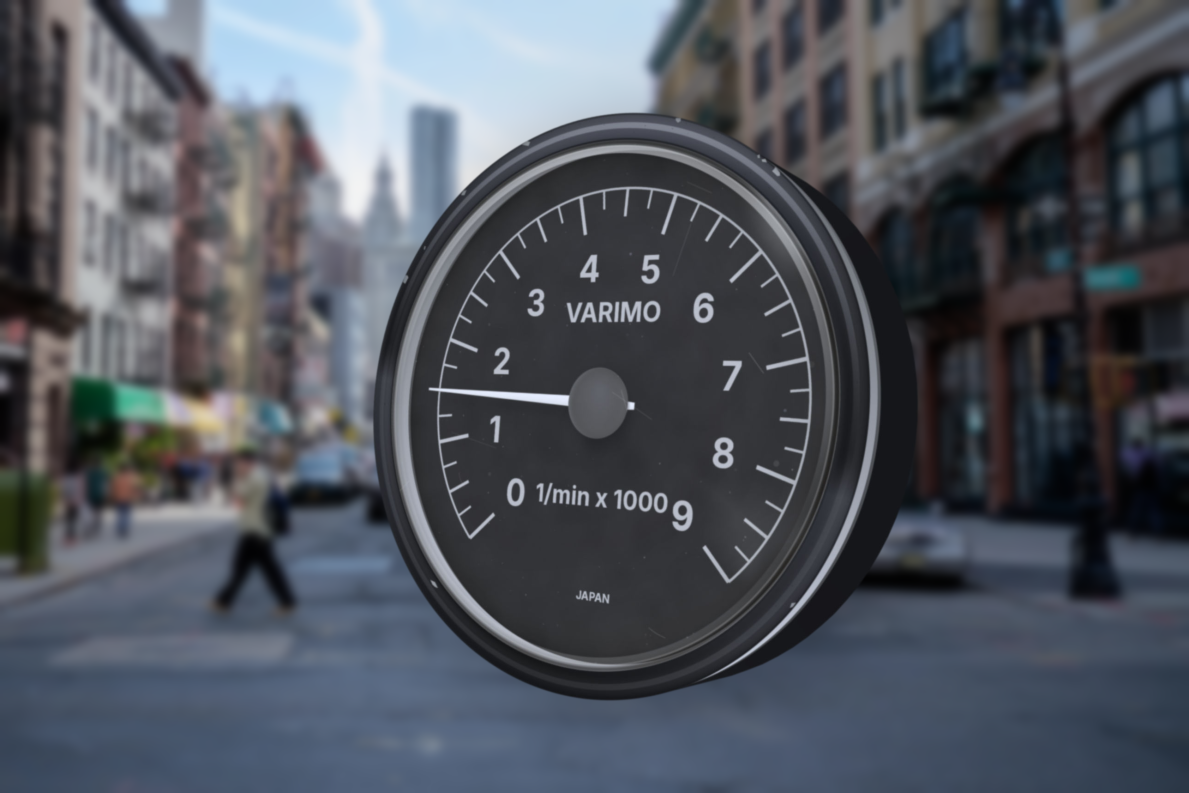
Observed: 1500 rpm
